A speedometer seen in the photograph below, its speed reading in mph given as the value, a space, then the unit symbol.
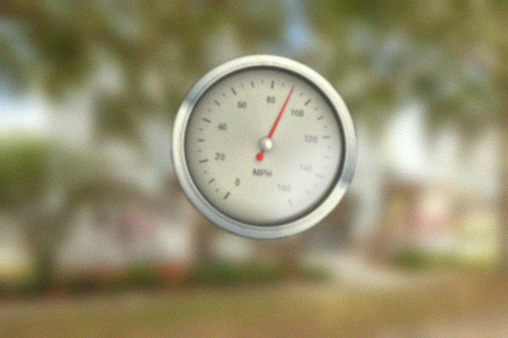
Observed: 90 mph
